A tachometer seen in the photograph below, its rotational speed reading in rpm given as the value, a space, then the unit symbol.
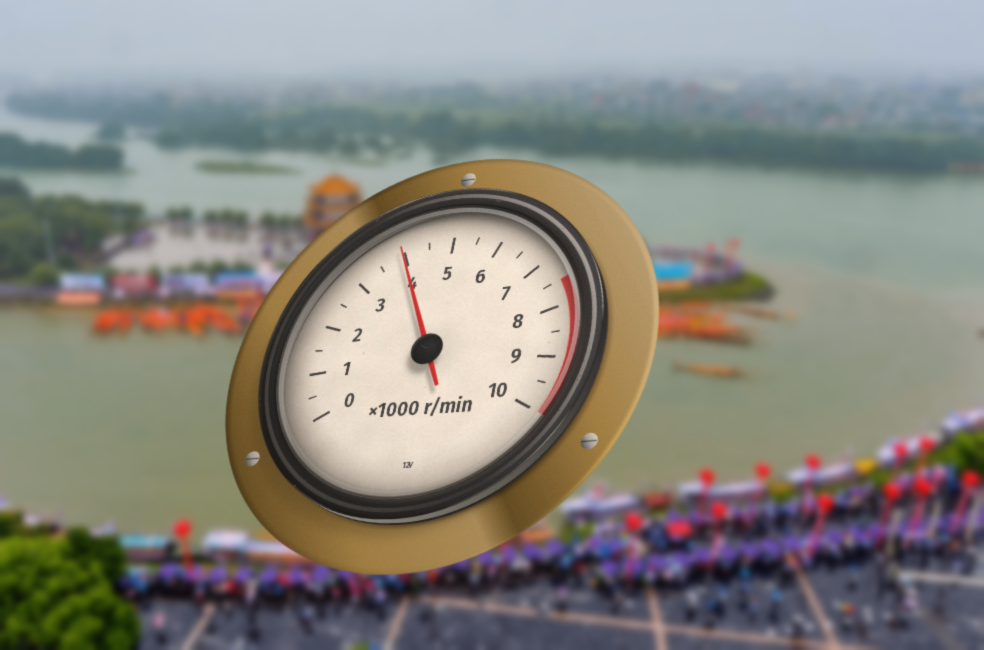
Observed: 4000 rpm
